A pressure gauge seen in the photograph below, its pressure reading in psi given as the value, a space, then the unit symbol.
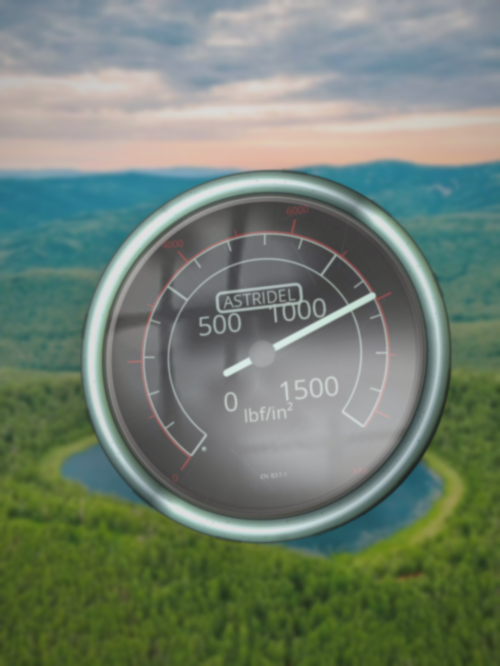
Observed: 1150 psi
